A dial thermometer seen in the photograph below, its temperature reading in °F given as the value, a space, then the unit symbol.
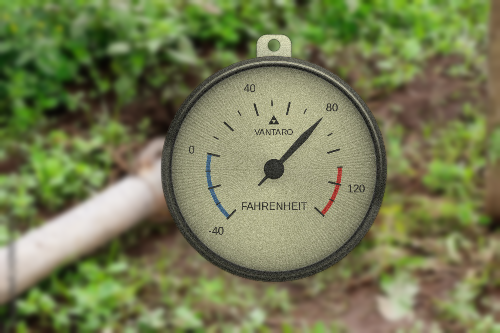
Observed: 80 °F
